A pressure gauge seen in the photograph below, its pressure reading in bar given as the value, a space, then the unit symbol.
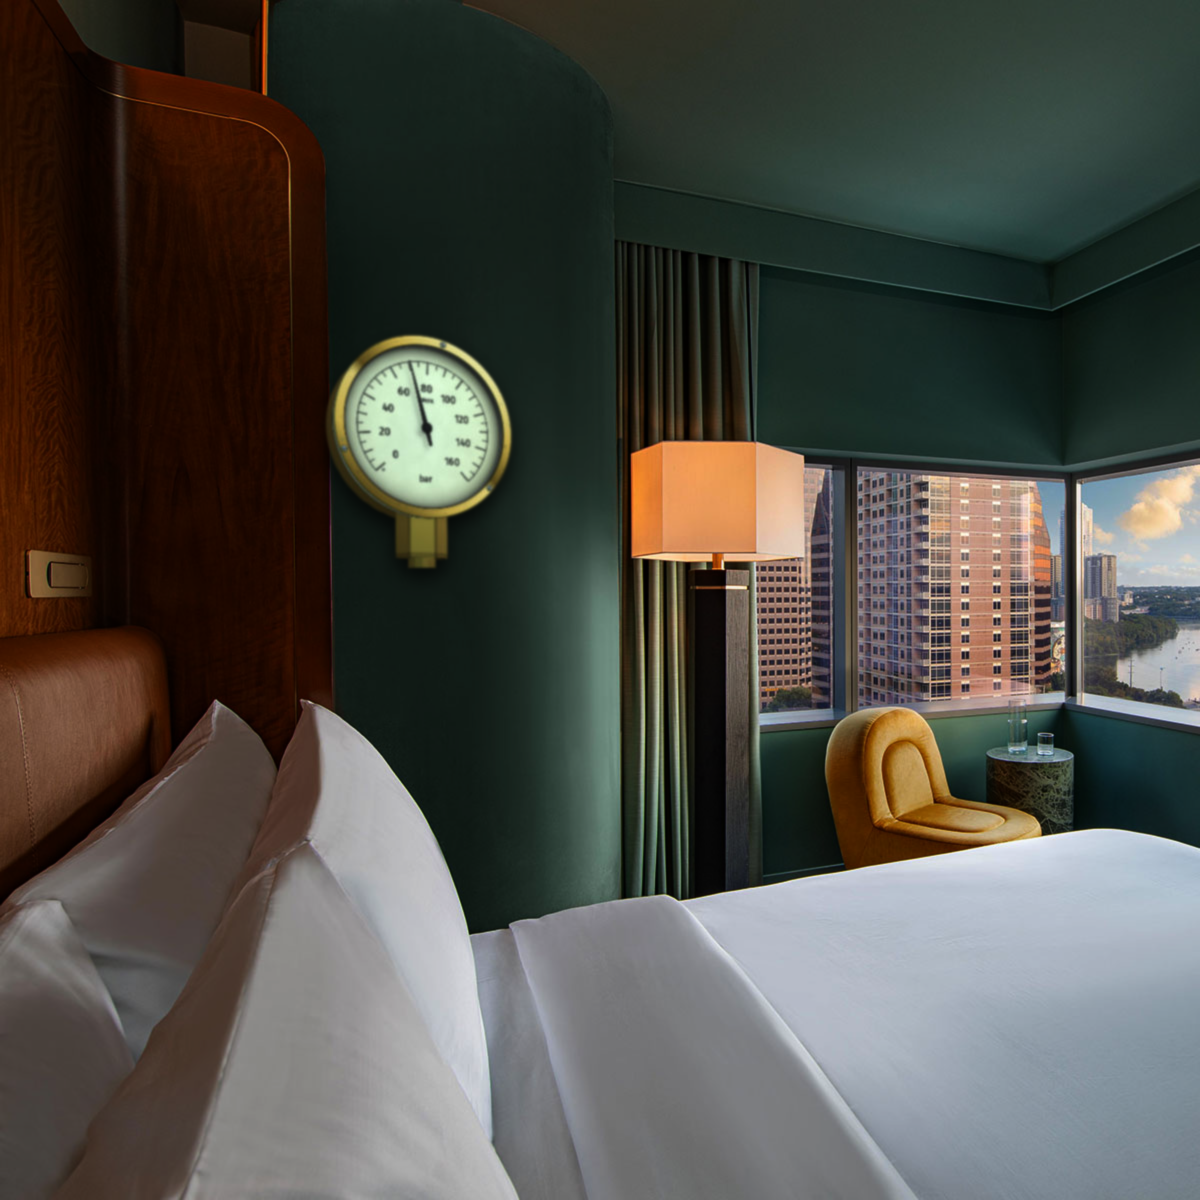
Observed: 70 bar
